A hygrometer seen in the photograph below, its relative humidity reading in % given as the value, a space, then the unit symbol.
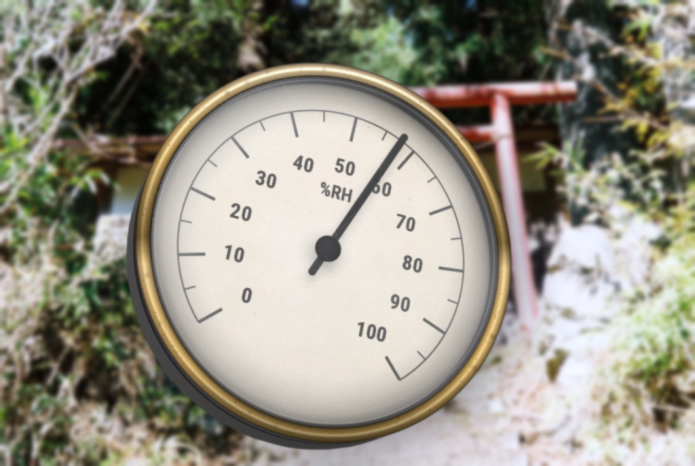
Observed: 57.5 %
